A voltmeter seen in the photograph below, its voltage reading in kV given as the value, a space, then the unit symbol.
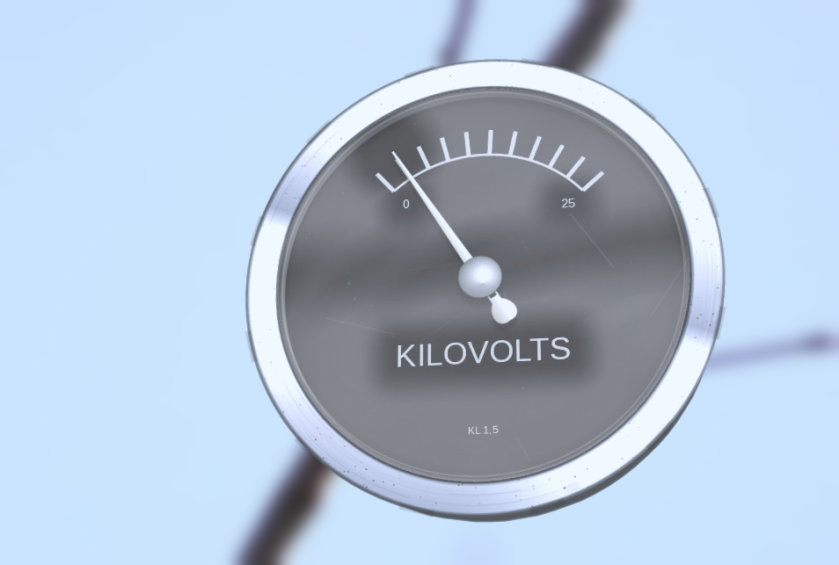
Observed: 2.5 kV
